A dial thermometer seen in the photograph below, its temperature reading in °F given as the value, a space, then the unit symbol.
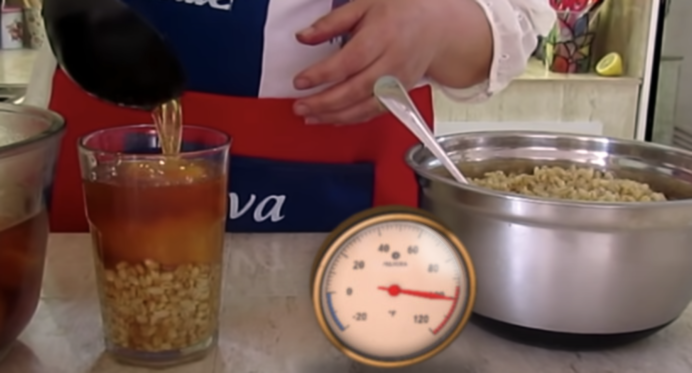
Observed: 100 °F
